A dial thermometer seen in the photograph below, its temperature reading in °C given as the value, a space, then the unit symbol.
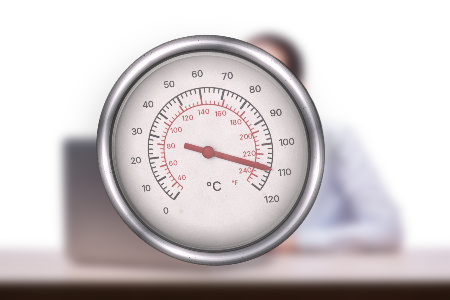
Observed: 110 °C
